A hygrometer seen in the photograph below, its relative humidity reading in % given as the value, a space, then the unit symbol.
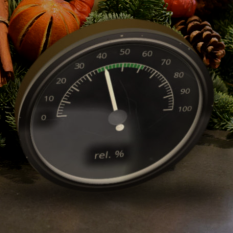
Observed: 40 %
